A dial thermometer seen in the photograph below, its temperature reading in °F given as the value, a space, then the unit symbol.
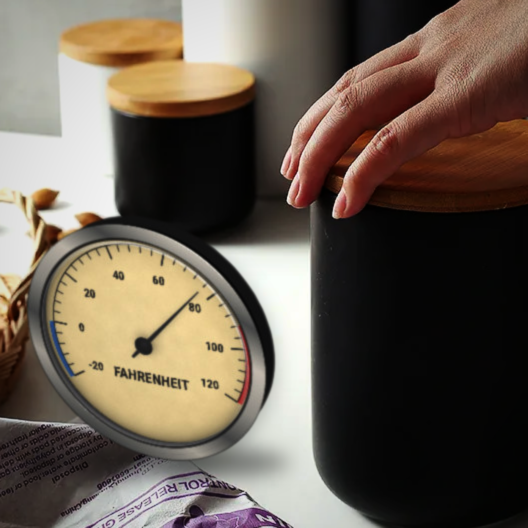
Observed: 76 °F
